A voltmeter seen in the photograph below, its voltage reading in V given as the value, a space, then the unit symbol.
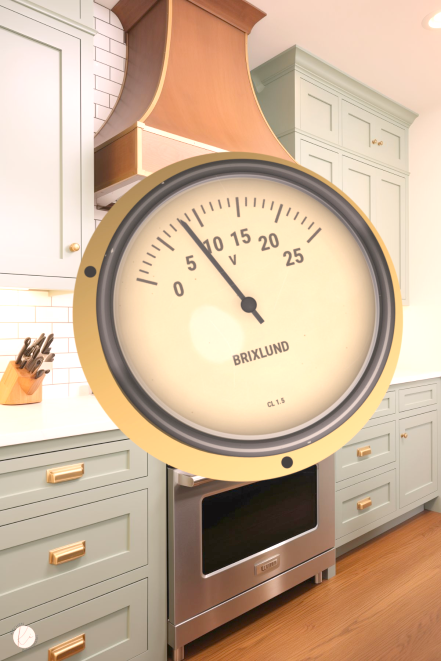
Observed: 8 V
